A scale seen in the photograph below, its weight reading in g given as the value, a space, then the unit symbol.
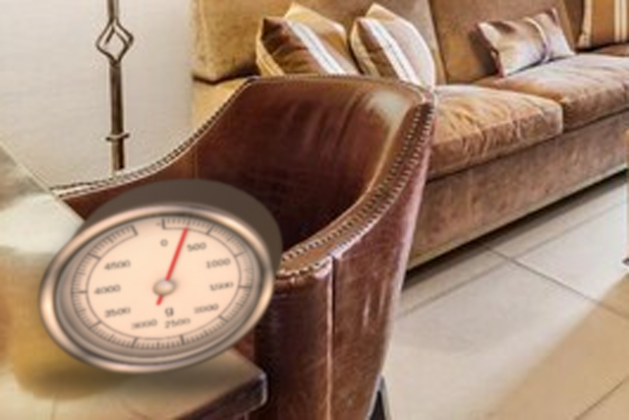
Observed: 250 g
